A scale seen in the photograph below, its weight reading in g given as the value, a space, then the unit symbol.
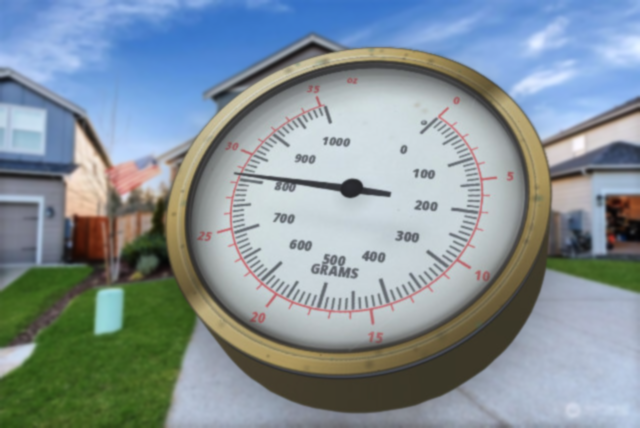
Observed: 800 g
